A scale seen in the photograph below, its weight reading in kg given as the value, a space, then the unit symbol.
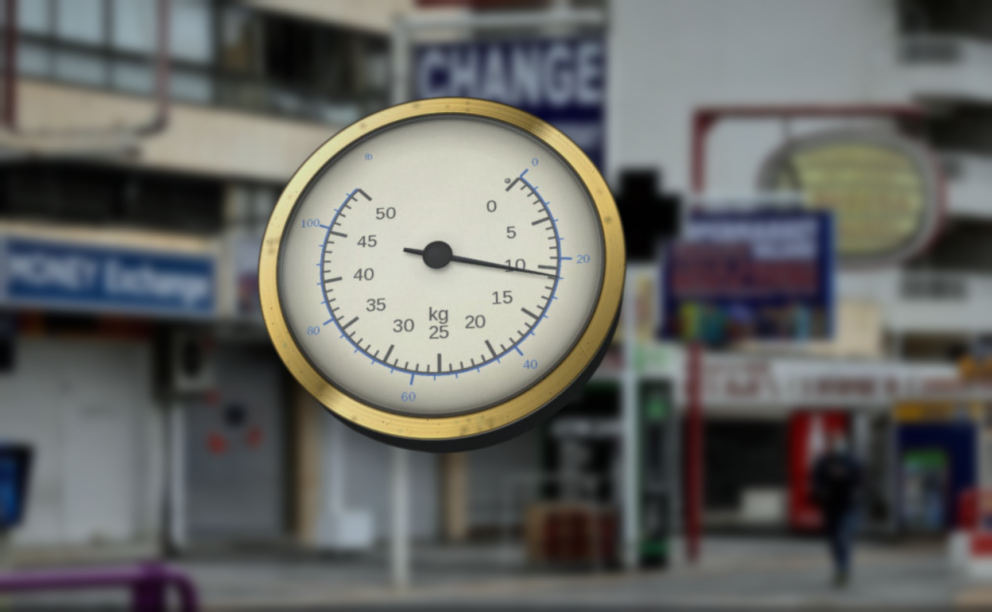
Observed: 11 kg
